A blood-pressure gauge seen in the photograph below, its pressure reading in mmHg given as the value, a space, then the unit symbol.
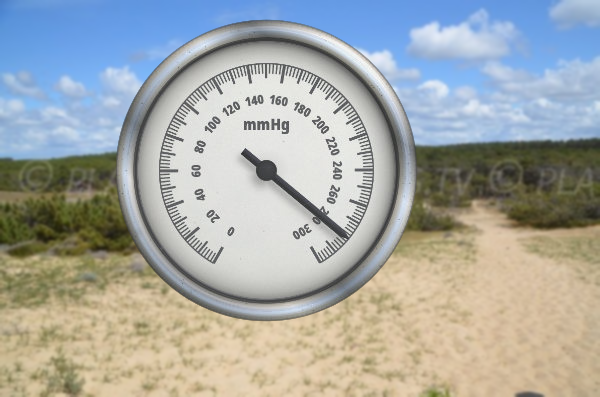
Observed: 280 mmHg
